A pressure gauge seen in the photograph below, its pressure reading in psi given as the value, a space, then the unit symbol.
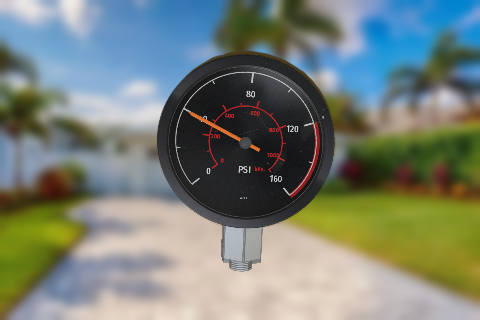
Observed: 40 psi
